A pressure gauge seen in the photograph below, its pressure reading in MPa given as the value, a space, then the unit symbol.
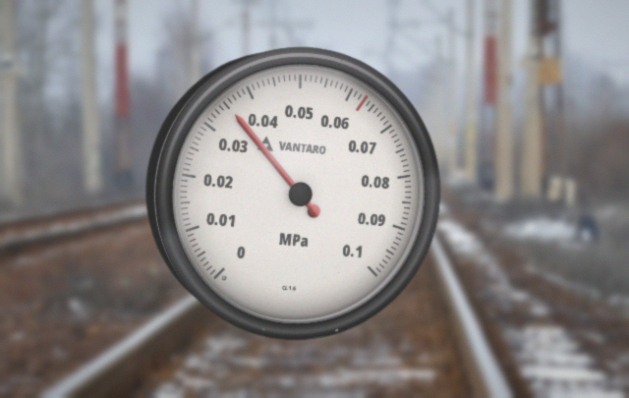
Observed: 0.035 MPa
